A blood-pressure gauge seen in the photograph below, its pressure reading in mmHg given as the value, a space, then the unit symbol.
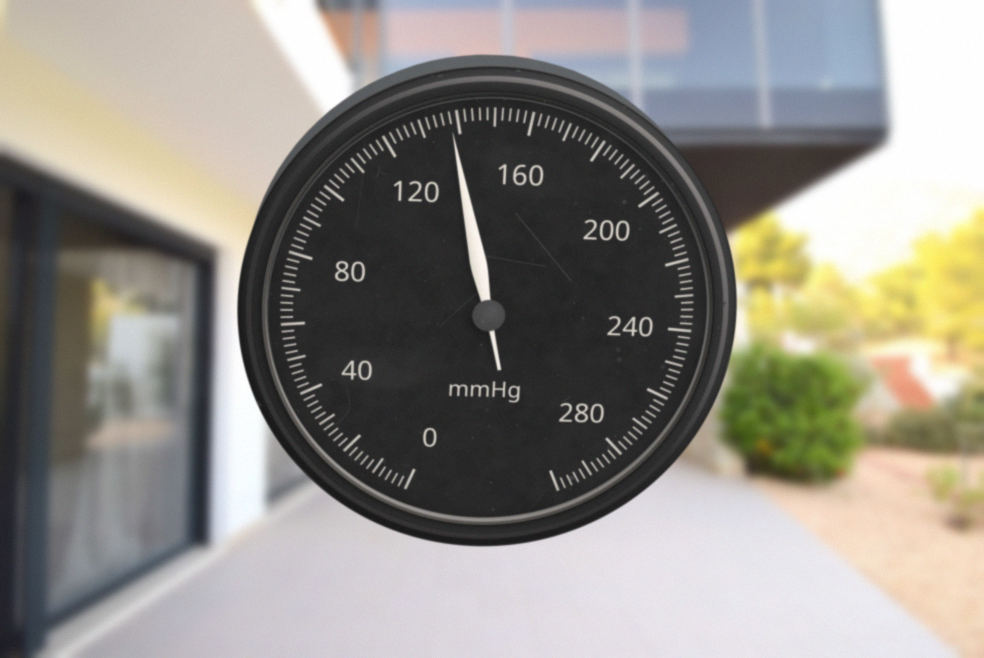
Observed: 138 mmHg
